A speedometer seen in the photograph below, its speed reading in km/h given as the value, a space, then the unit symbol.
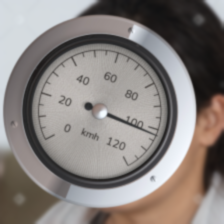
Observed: 102.5 km/h
